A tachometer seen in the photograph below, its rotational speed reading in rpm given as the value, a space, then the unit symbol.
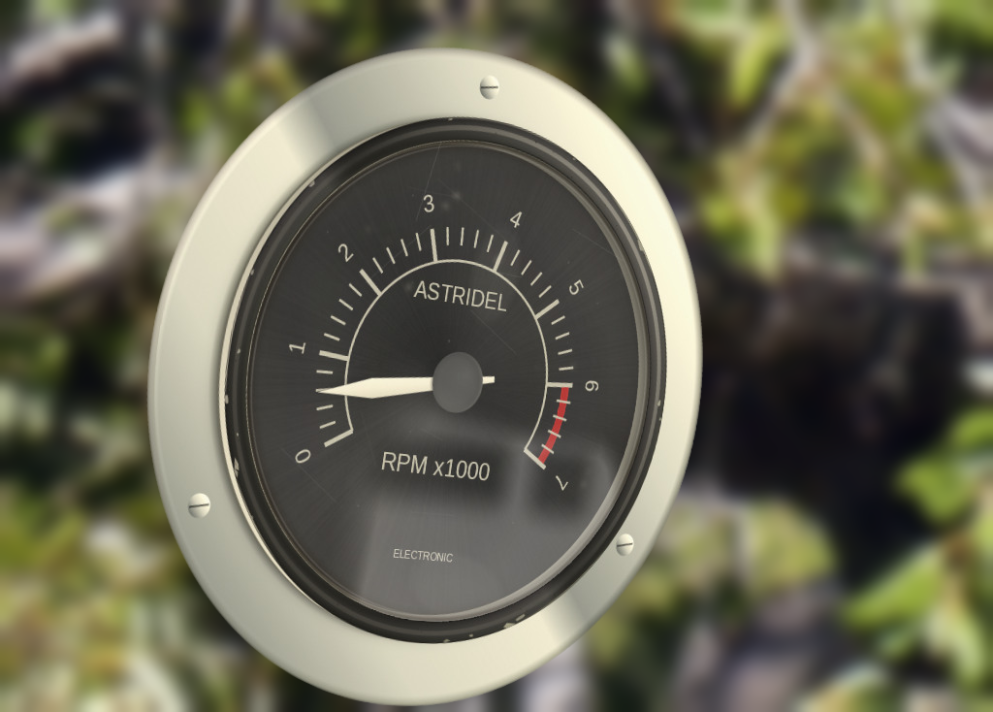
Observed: 600 rpm
